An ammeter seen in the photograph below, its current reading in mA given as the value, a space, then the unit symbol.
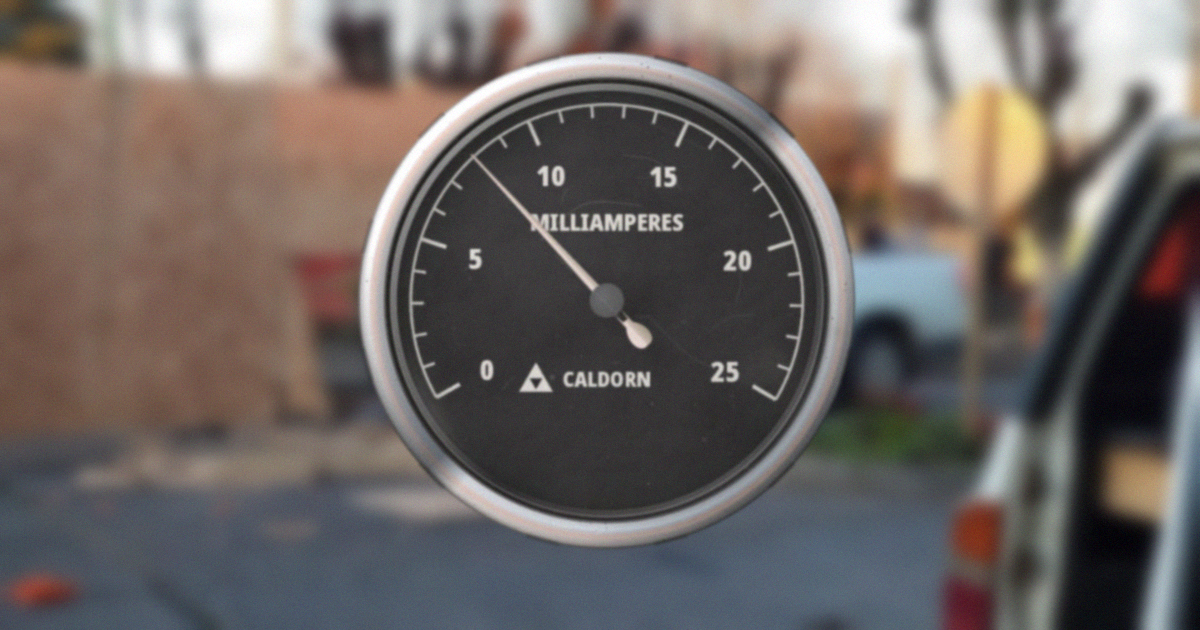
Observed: 8 mA
